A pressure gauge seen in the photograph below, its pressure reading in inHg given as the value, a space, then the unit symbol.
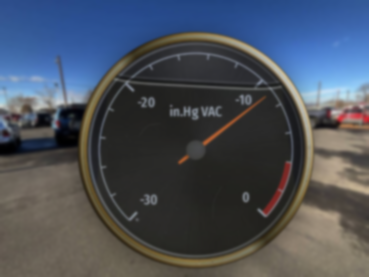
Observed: -9 inHg
